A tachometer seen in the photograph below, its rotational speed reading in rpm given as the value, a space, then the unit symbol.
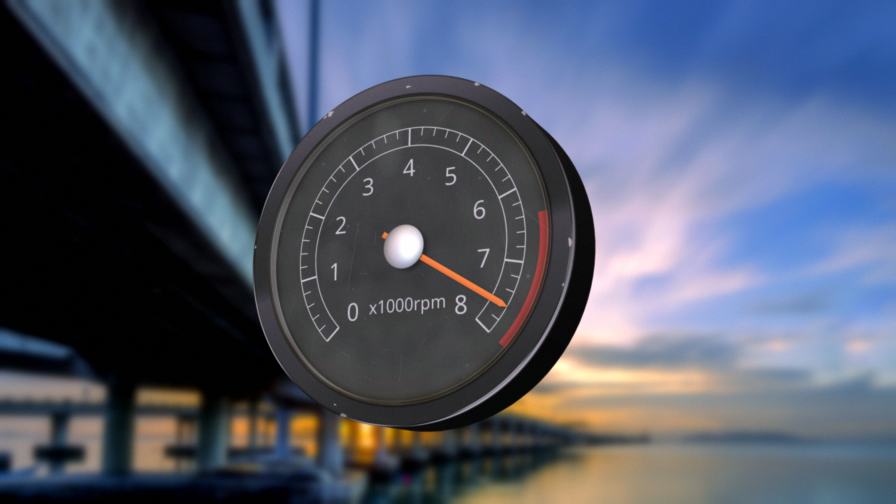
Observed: 7600 rpm
